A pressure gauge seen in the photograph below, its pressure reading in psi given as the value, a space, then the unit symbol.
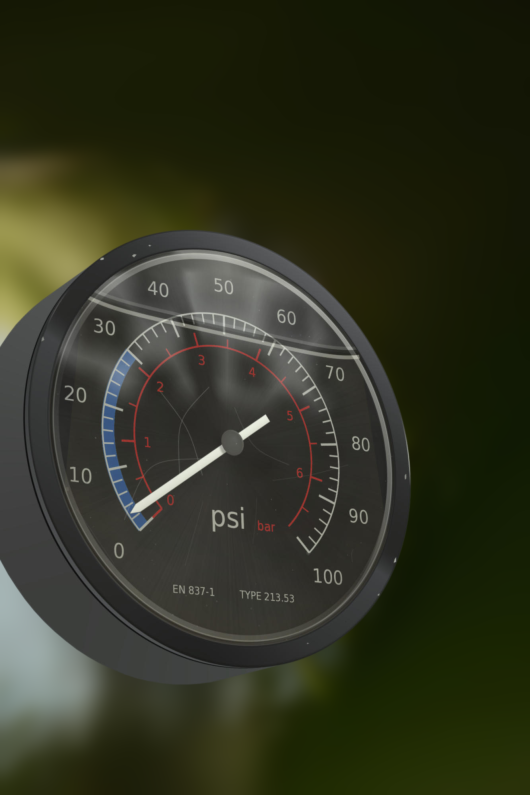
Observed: 3 psi
